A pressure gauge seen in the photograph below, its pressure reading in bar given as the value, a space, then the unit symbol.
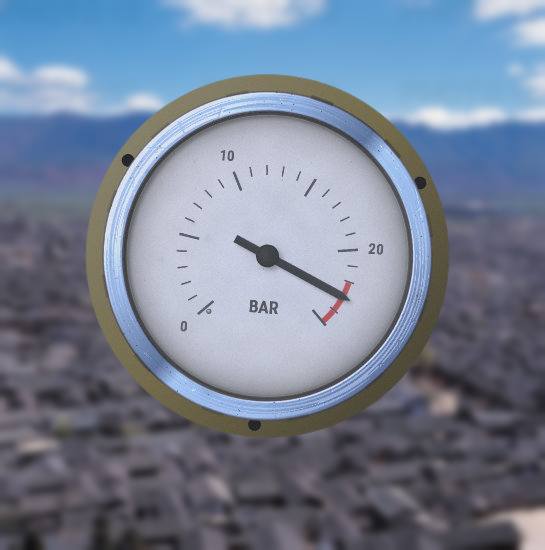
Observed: 23 bar
